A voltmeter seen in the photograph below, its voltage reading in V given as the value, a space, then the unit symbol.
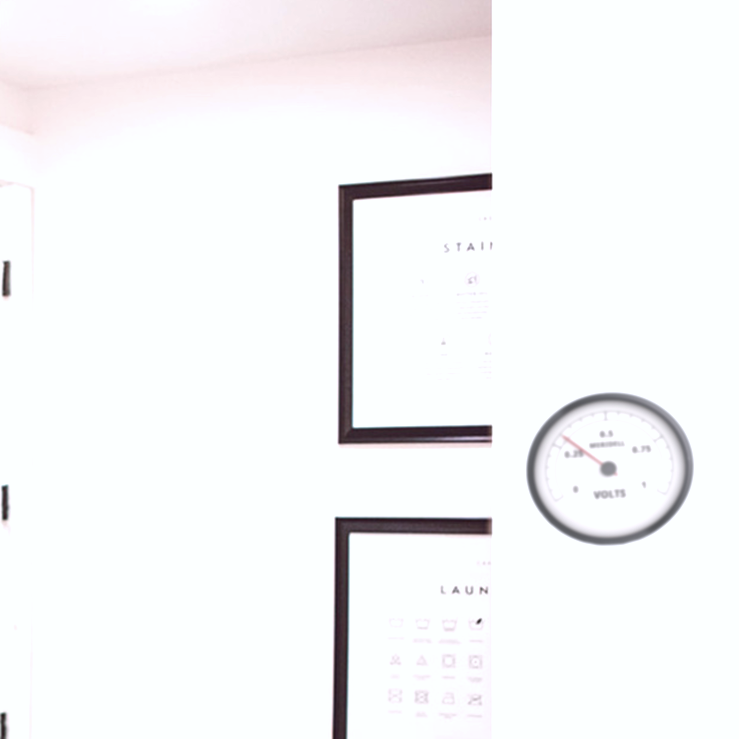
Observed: 0.3 V
